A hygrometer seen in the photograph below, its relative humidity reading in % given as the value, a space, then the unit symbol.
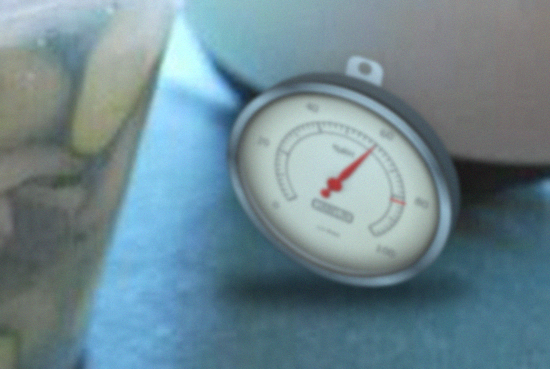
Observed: 60 %
